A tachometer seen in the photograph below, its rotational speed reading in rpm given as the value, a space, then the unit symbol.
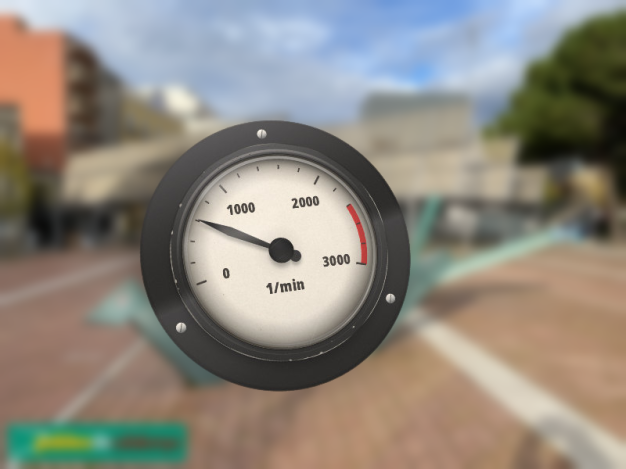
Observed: 600 rpm
